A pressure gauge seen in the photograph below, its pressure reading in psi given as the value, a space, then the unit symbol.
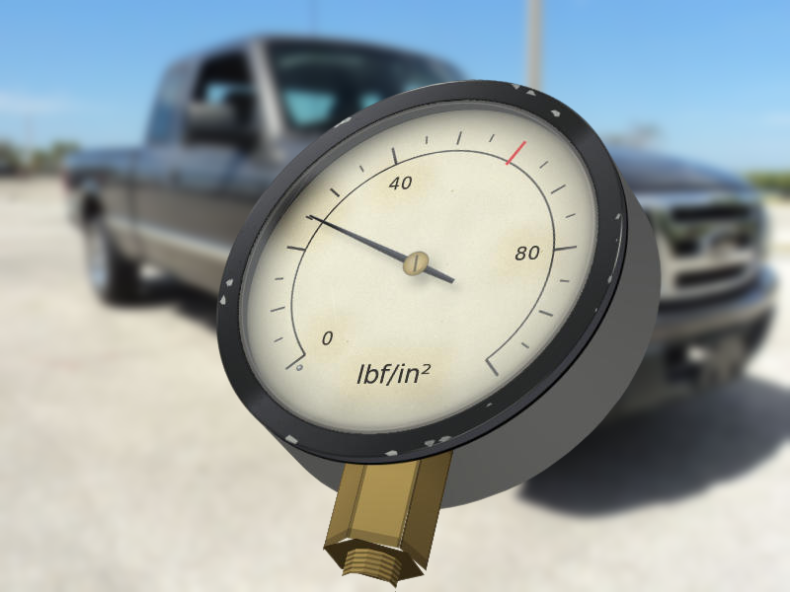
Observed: 25 psi
